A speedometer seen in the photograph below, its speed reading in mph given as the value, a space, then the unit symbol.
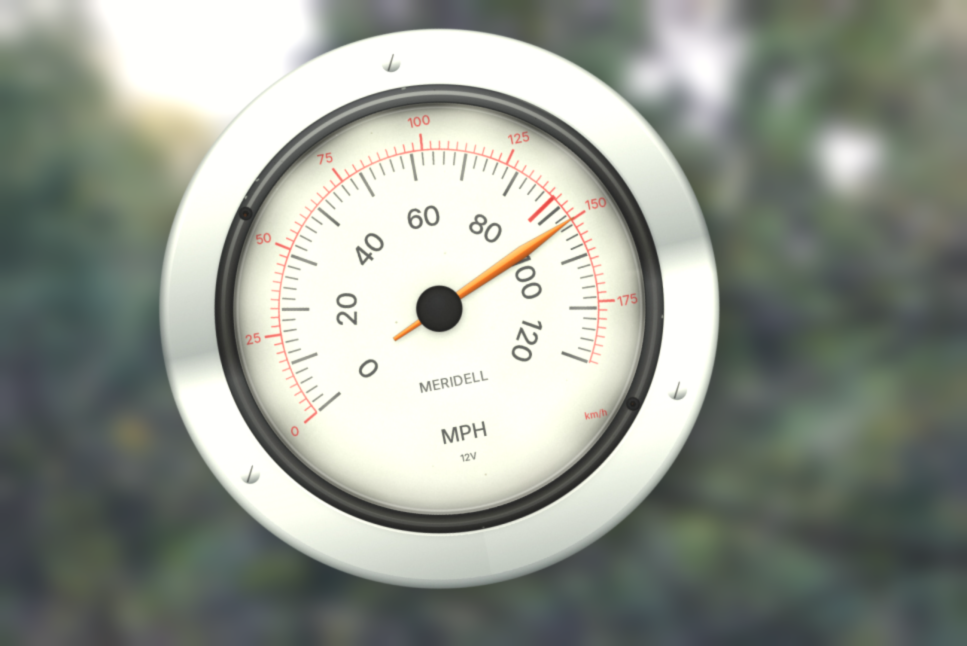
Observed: 93 mph
